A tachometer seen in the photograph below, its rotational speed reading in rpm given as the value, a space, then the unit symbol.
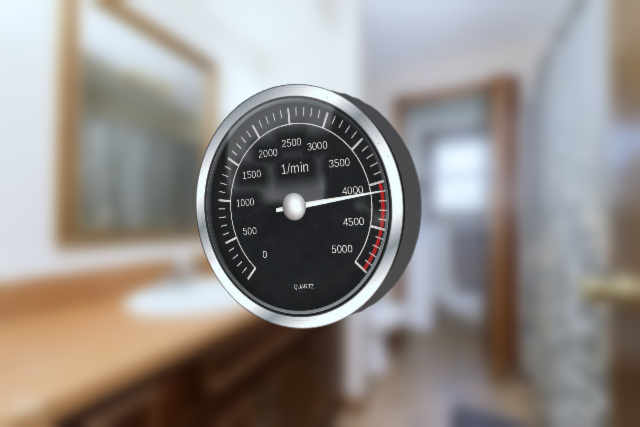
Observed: 4100 rpm
